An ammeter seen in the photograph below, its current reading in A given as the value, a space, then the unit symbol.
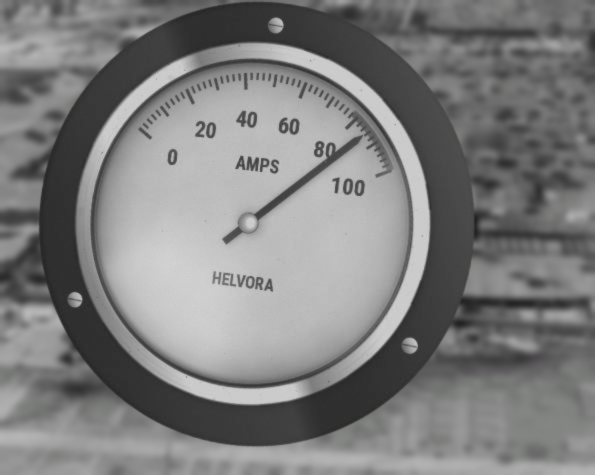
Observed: 86 A
